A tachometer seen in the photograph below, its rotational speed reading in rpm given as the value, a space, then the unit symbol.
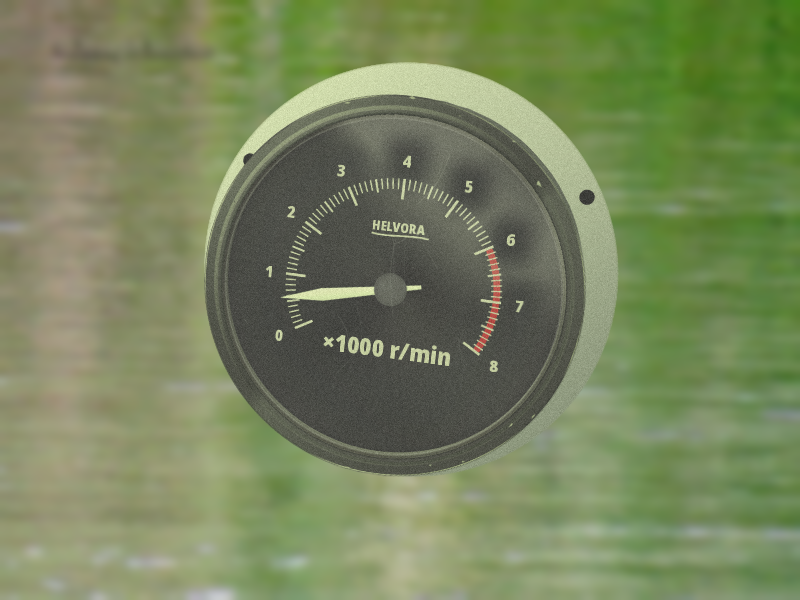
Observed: 600 rpm
